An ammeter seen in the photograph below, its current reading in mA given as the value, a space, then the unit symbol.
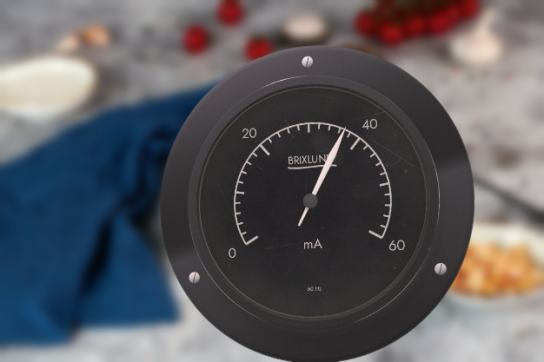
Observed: 37 mA
